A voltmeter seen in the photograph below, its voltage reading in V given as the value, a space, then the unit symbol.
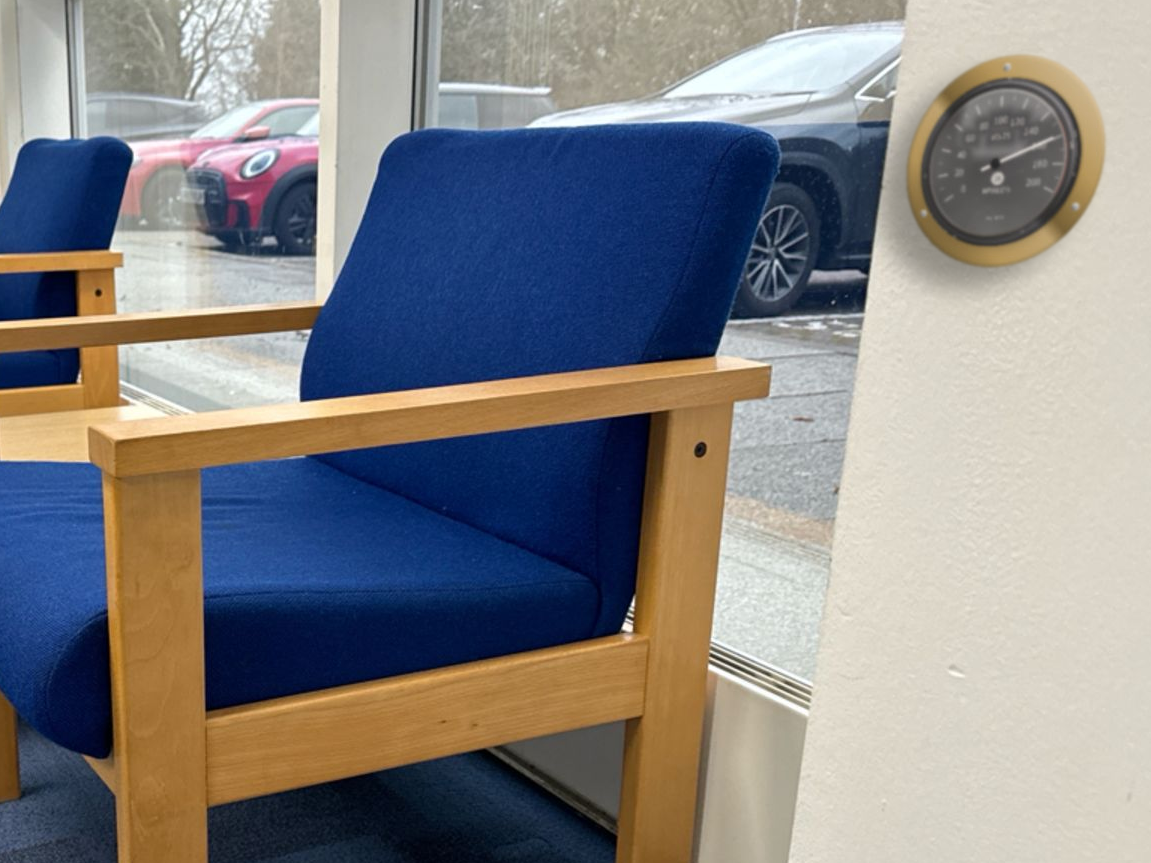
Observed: 160 V
